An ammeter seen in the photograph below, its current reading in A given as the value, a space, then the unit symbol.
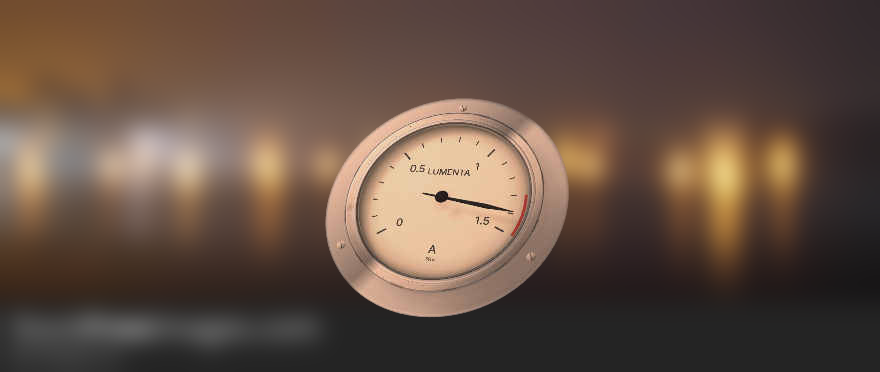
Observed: 1.4 A
